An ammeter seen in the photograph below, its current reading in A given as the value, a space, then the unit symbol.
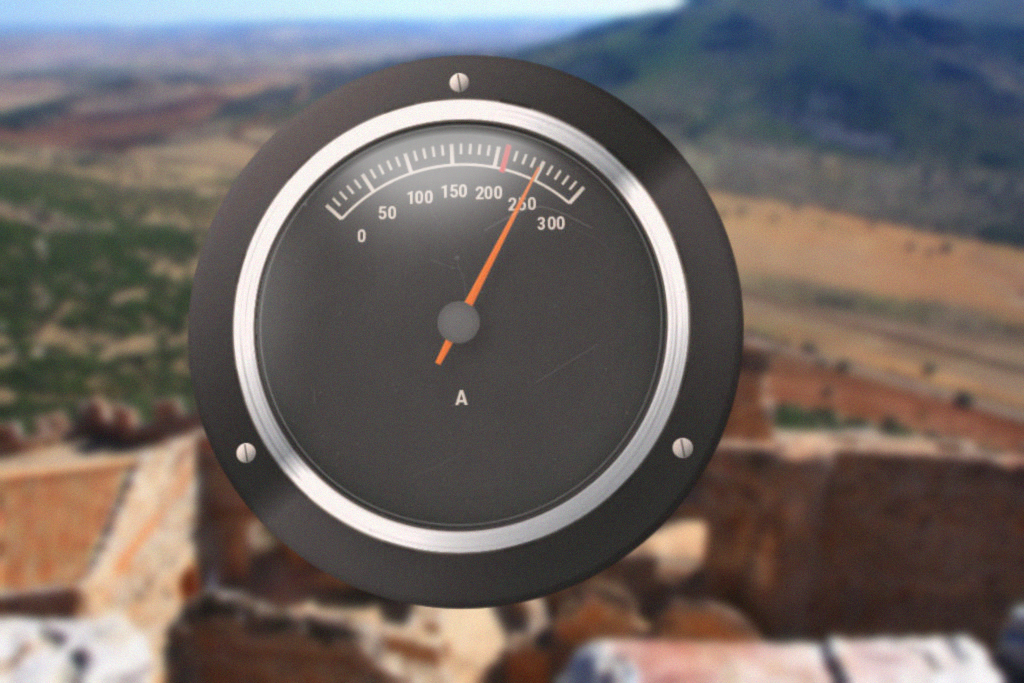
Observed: 250 A
